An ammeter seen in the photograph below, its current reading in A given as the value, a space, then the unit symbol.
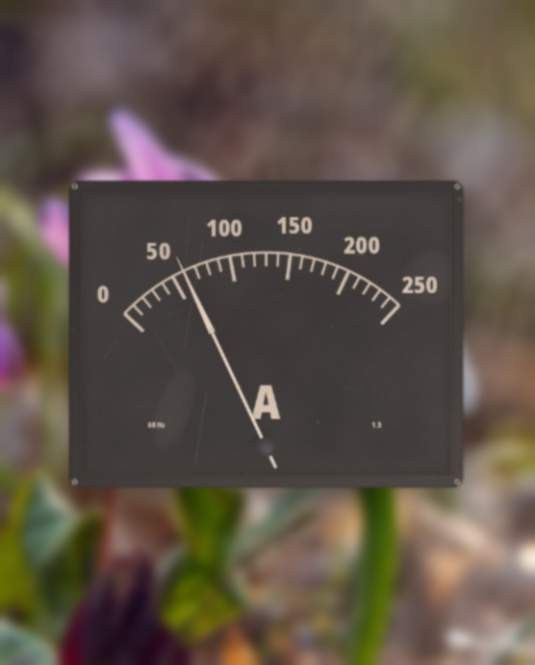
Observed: 60 A
